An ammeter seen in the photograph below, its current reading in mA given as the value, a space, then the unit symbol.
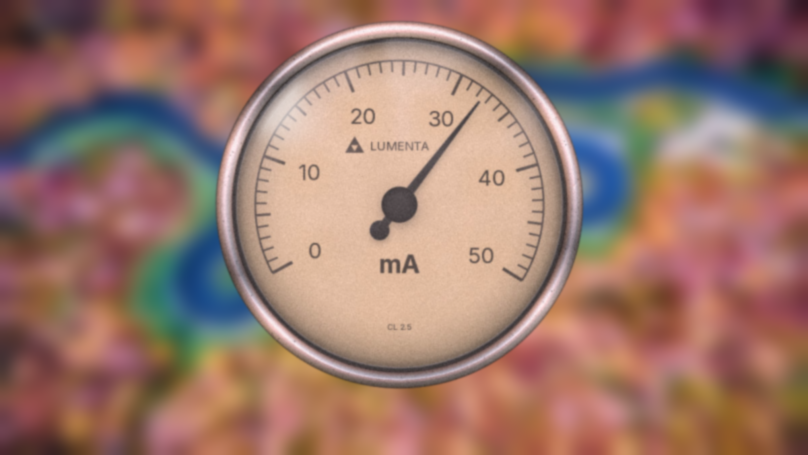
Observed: 32.5 mA
